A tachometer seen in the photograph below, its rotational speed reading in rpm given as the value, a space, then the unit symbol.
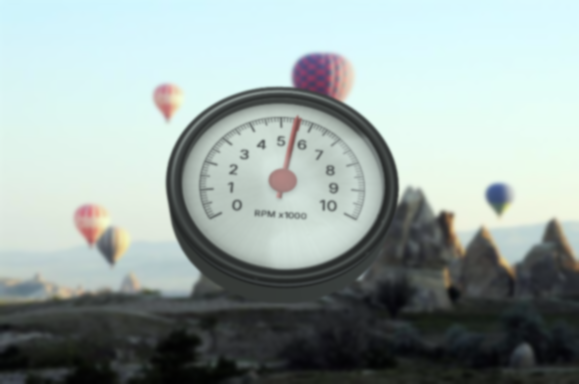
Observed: 5500 rpm
